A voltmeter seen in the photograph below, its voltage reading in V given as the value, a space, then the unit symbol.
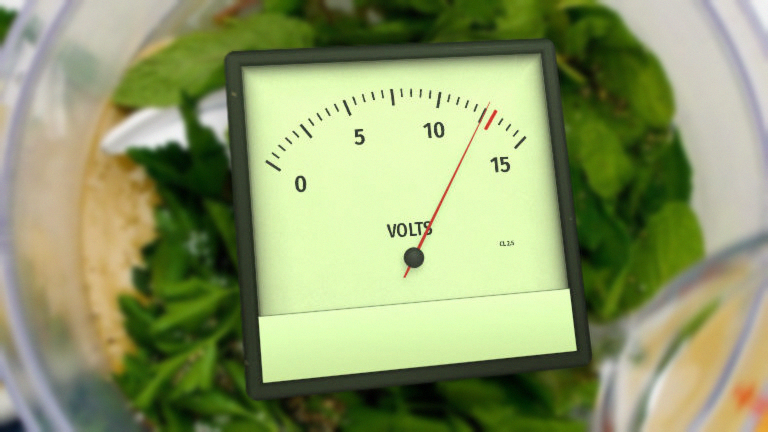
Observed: 12.5 V
